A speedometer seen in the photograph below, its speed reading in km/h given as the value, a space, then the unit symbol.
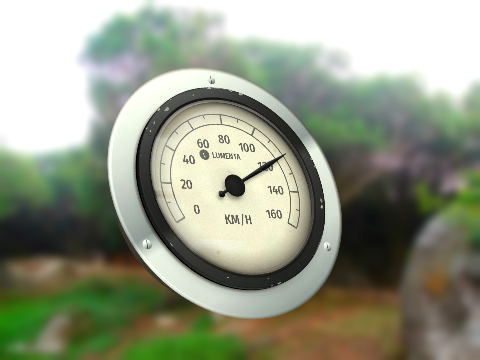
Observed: 120 km/h
